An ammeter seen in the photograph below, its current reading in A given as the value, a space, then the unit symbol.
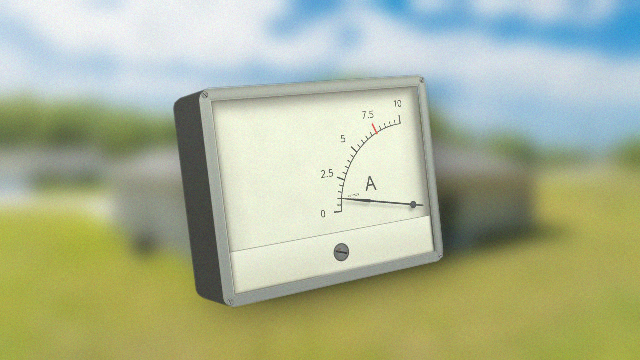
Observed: 1 A
